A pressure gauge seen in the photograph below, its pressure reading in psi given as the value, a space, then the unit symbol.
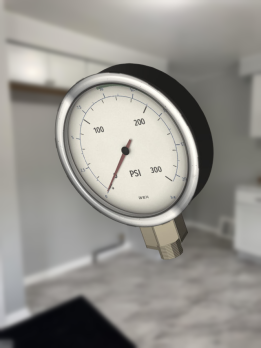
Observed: 0 psi
